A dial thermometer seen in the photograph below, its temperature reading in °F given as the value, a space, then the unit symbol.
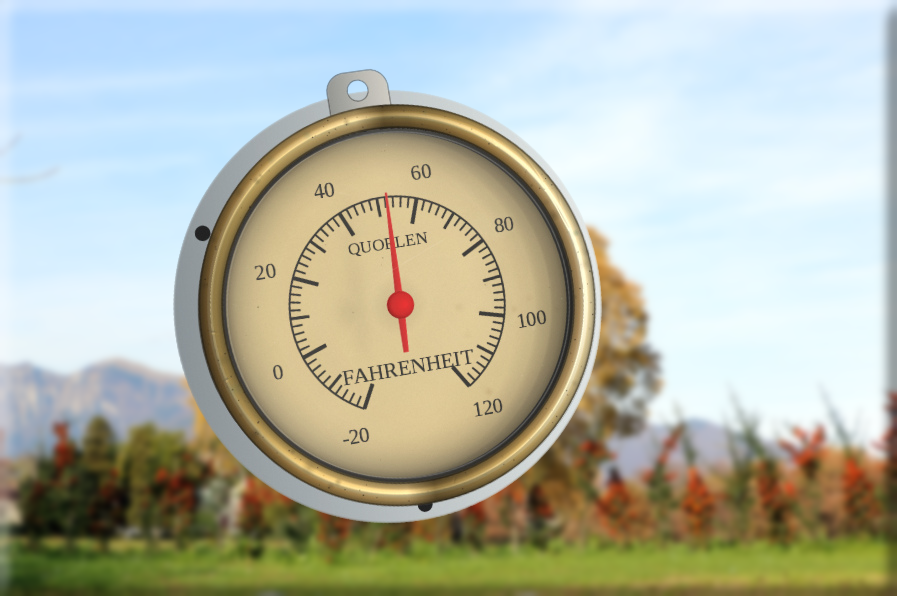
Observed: 52 °F
